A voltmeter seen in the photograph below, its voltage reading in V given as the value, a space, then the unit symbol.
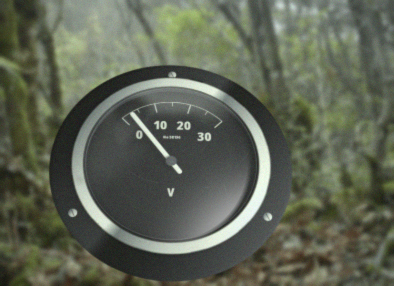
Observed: 2.5 V
